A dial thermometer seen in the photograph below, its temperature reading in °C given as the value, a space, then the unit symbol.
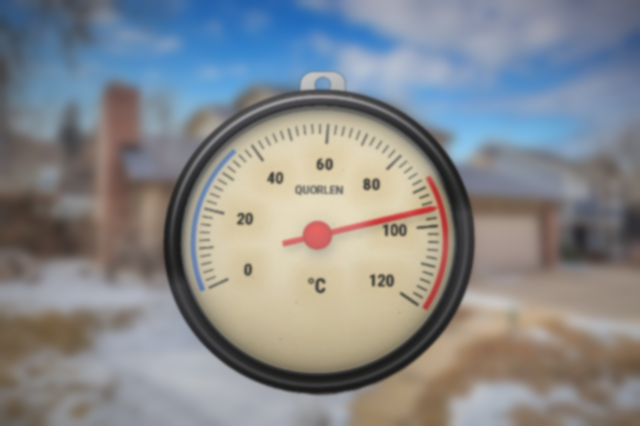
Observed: 96 °C
